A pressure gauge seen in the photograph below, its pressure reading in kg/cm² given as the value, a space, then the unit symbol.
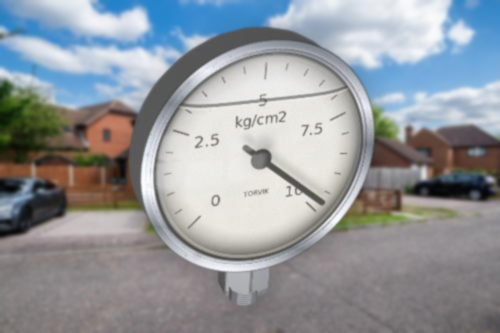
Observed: 9.75 kg/cm²
